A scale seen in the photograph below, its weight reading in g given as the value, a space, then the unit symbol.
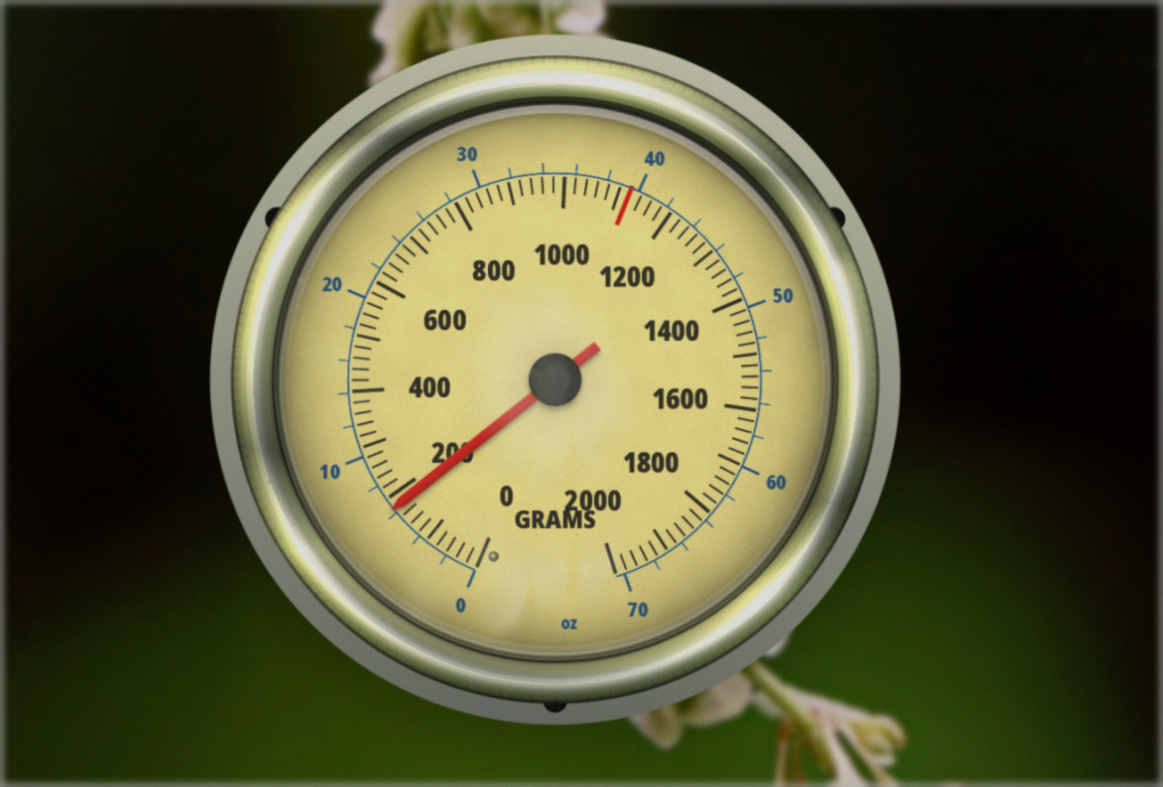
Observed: 180 g
